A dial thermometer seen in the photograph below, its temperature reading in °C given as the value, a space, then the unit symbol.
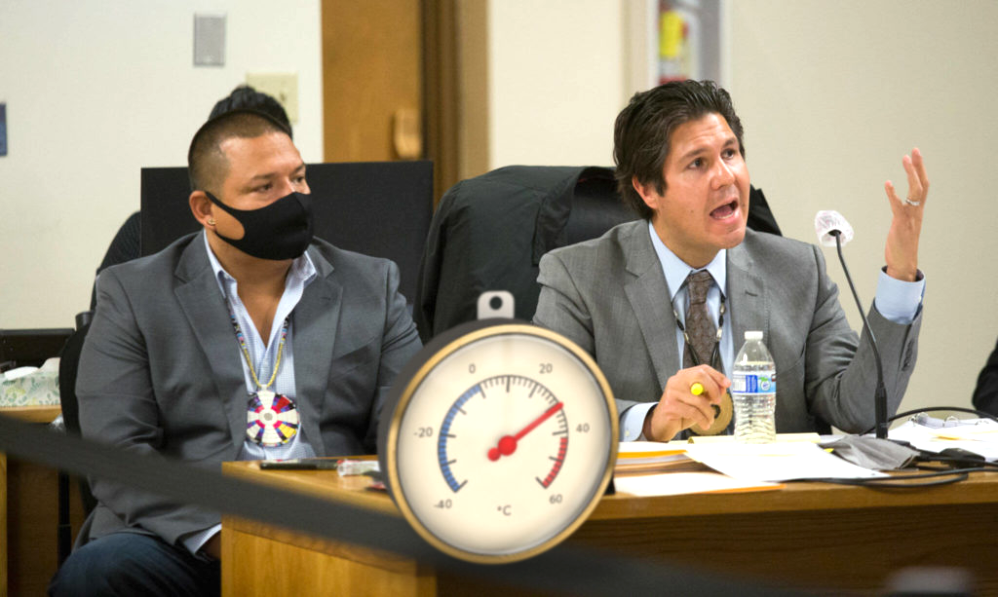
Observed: 30 °C
